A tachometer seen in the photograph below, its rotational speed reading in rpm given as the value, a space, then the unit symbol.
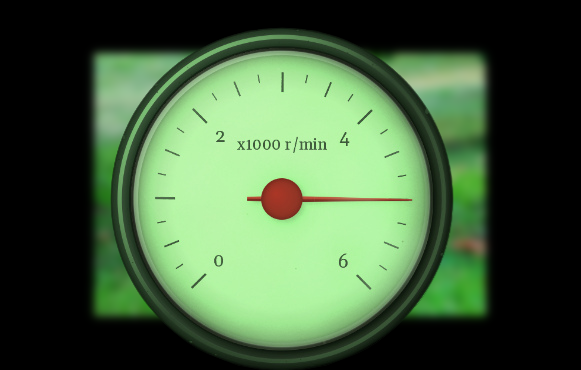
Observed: 5000 rpm
